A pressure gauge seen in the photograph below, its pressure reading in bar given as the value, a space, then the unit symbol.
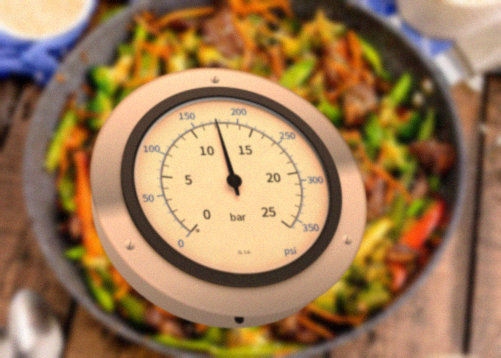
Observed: 12 bar
